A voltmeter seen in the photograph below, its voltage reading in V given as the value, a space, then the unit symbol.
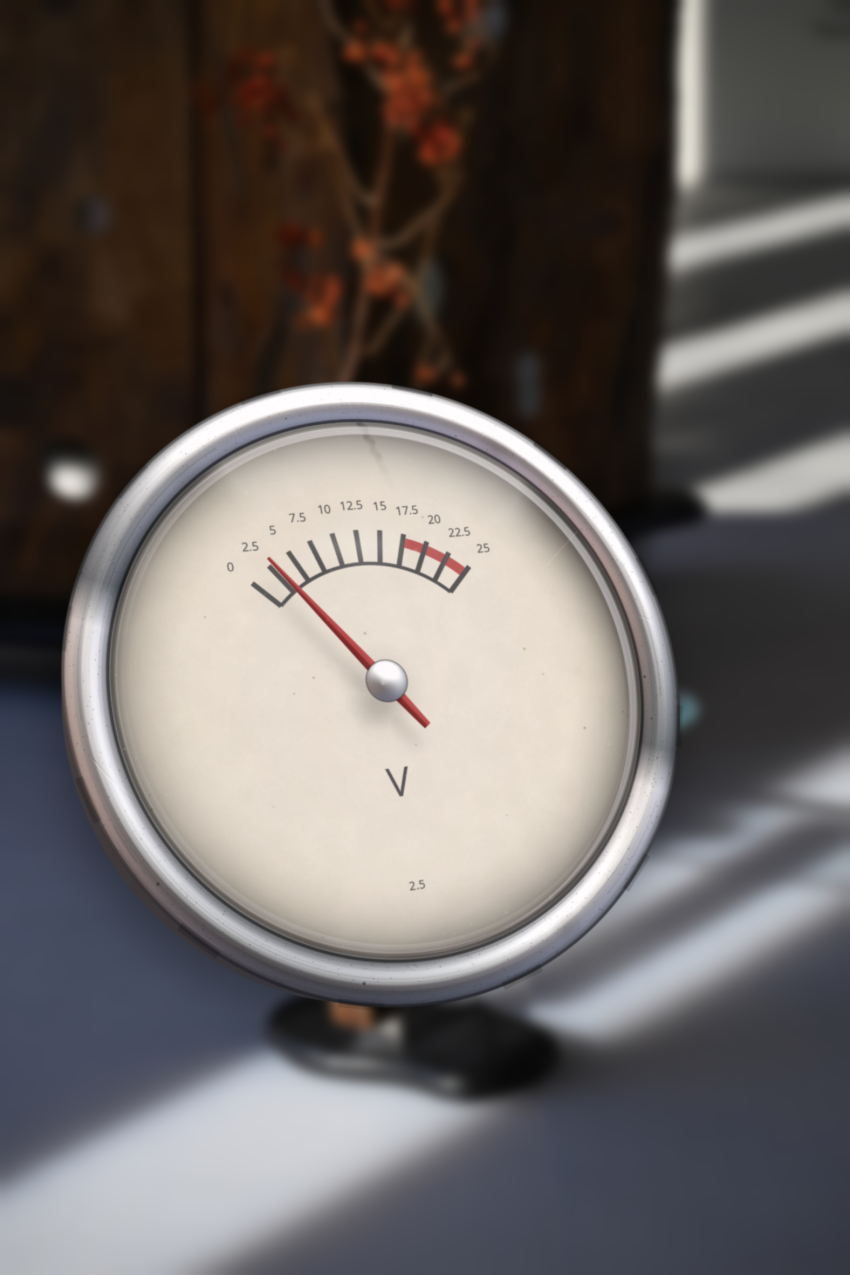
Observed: 2.5 V
